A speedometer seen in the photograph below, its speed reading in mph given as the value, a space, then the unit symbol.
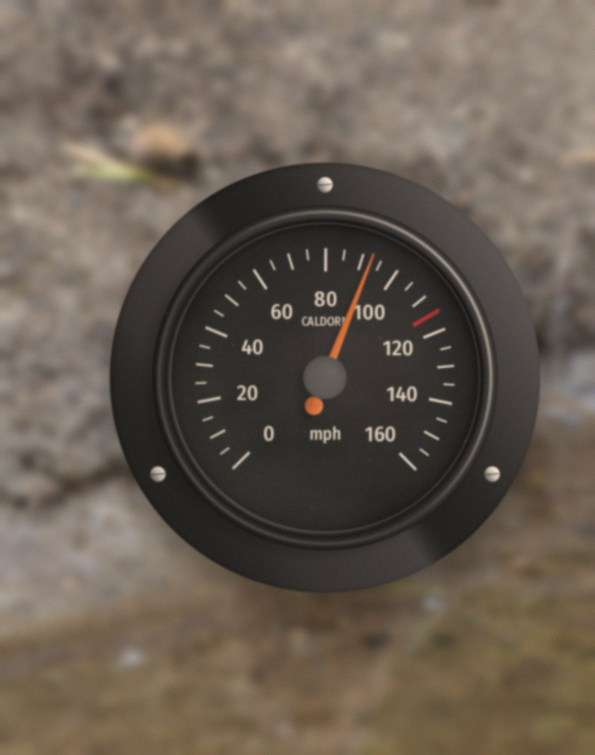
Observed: 92.5 mph
